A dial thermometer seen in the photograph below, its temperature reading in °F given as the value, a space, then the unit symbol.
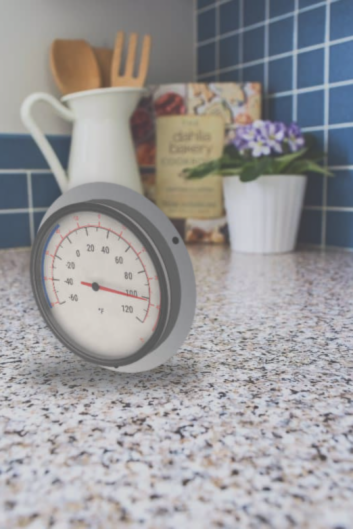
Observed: 100 °F
